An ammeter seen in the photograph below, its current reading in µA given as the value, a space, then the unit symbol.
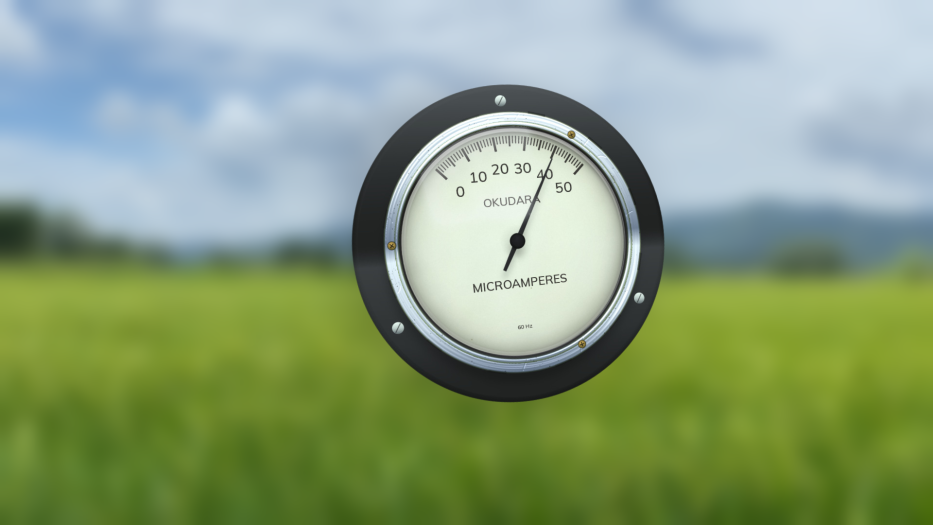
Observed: 40 µA
